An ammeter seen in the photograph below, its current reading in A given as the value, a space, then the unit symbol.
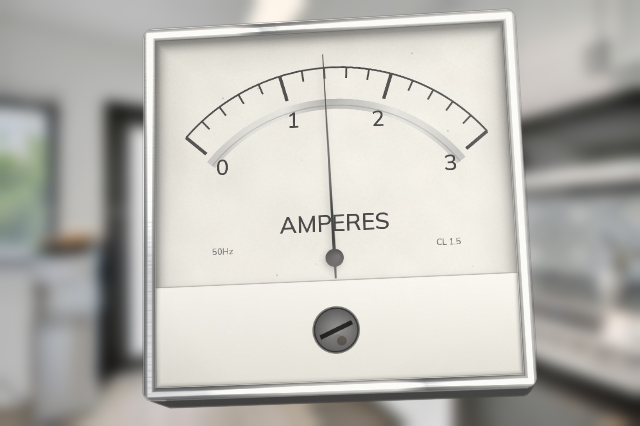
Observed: 1.4 A
